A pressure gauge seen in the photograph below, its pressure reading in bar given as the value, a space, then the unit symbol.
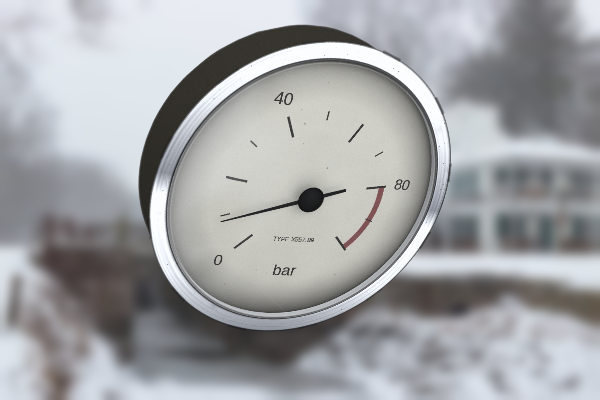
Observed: 10 bar
